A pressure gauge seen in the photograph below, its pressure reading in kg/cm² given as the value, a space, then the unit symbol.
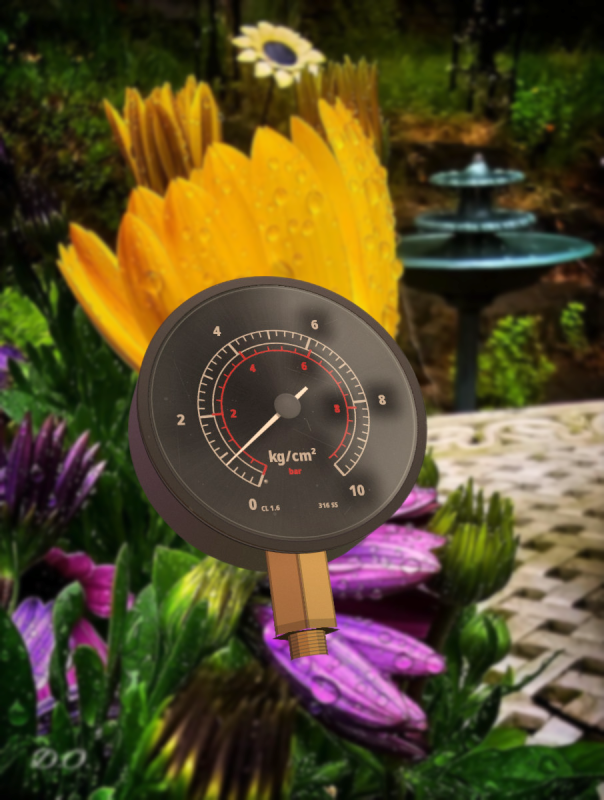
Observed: 0.8 kg/cm²
